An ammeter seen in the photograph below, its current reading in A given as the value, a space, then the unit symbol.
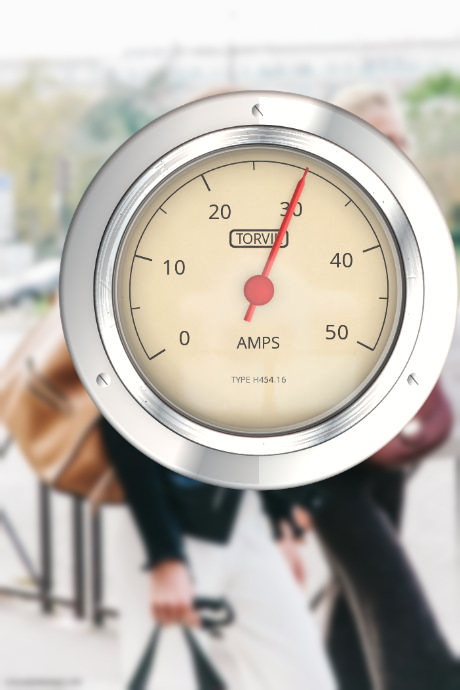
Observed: 30 A
